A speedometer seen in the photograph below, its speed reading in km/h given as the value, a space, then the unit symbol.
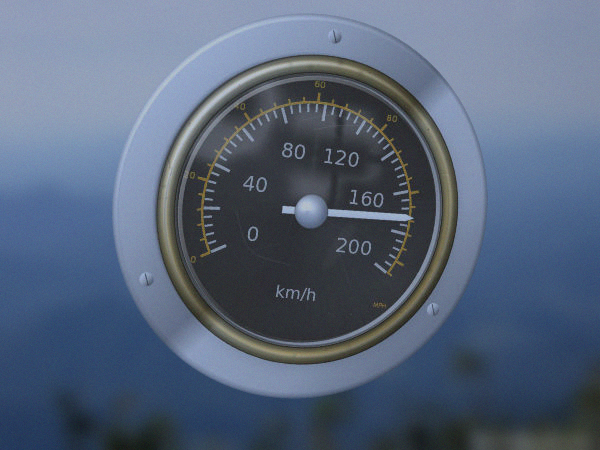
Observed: 172 km/h
